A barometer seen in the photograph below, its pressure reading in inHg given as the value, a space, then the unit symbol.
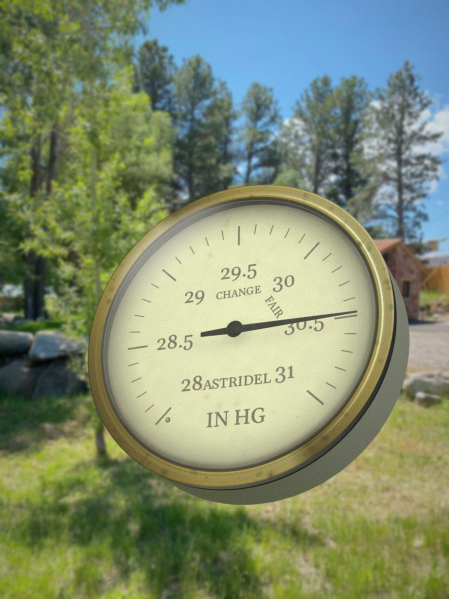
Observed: 30.5 inHg
